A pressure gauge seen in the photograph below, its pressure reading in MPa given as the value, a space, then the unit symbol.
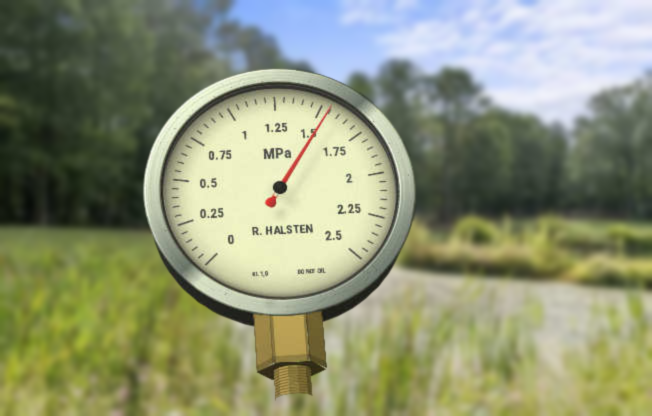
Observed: 1.55 MPa
